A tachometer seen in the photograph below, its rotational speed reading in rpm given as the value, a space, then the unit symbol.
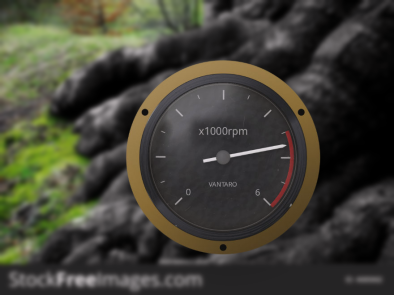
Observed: 4750 rpm
